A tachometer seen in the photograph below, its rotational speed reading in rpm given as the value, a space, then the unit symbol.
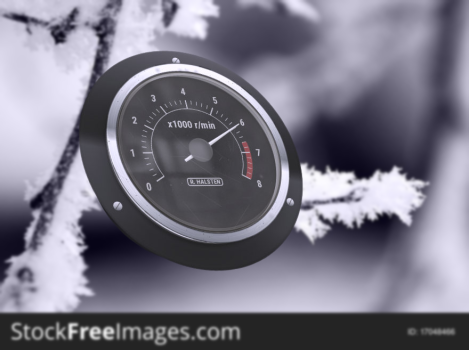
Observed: 6000 rpm
